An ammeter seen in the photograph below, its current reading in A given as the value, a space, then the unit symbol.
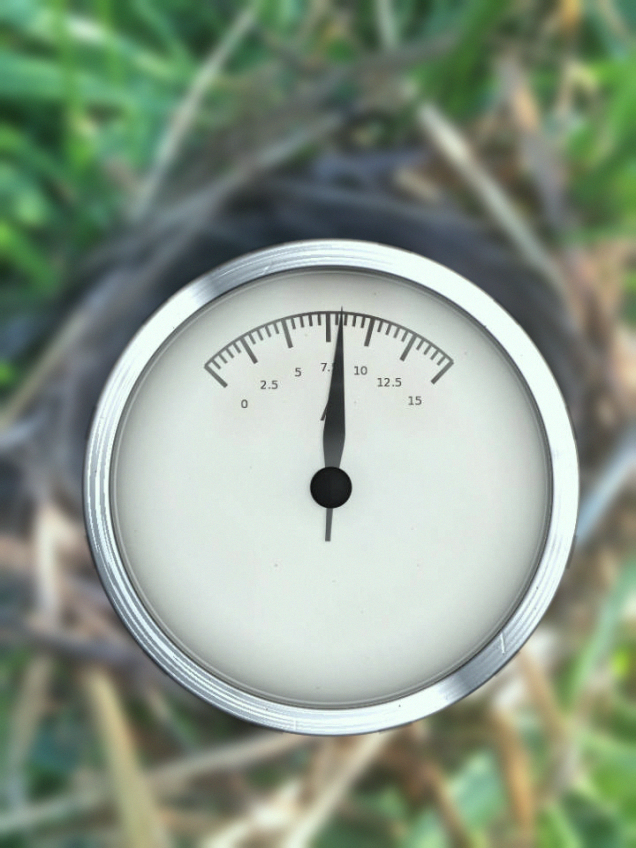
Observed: 8.25 A
